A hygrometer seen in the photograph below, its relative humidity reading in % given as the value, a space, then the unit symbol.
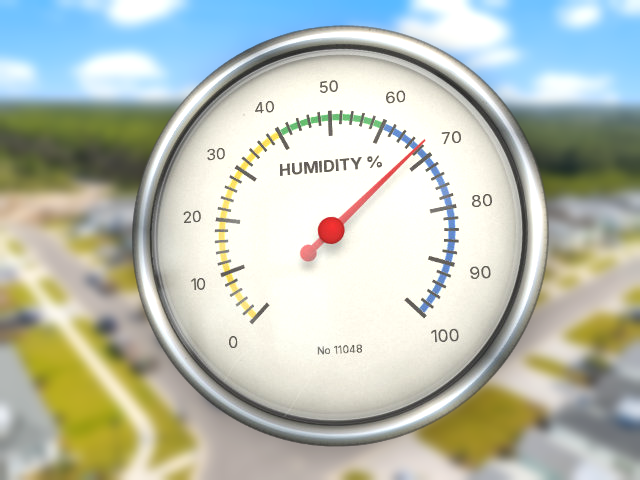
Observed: 68 %
